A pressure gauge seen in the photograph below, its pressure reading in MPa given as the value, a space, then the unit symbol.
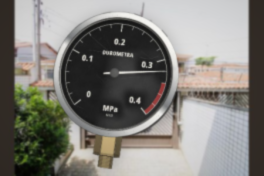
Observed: 0.32 MPa
